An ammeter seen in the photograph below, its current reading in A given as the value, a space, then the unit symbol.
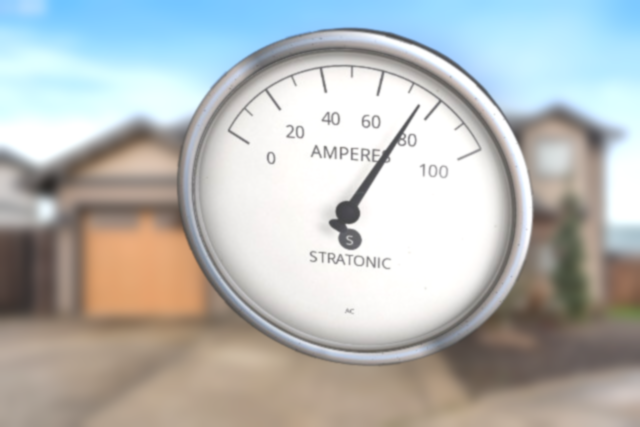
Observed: 75 A
